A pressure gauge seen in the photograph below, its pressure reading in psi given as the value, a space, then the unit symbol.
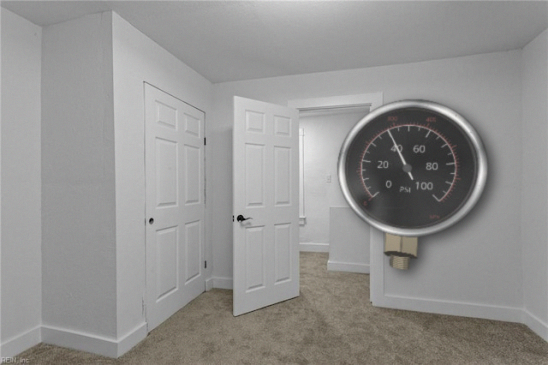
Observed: 40 psi
